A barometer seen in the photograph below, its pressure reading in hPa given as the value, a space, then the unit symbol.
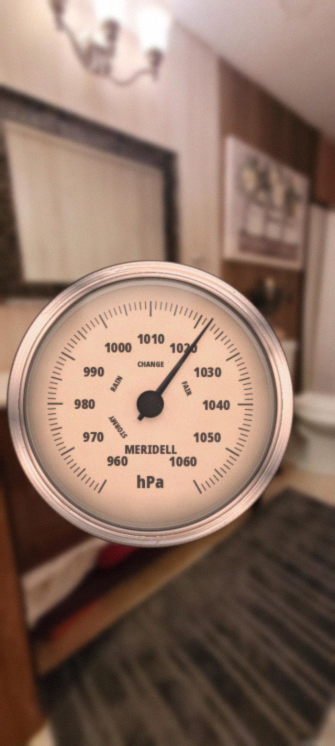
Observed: 1022 hPa
